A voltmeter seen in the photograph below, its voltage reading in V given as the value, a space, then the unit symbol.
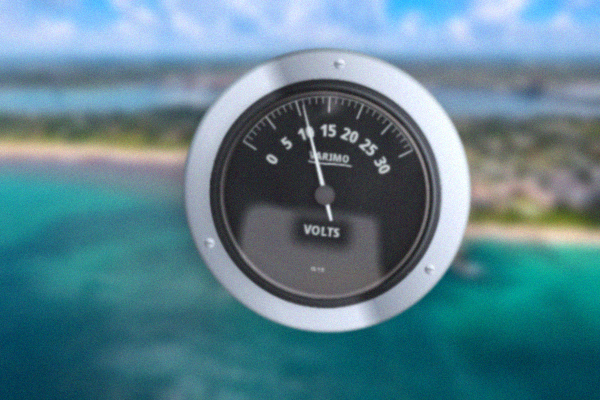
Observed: 11 V
